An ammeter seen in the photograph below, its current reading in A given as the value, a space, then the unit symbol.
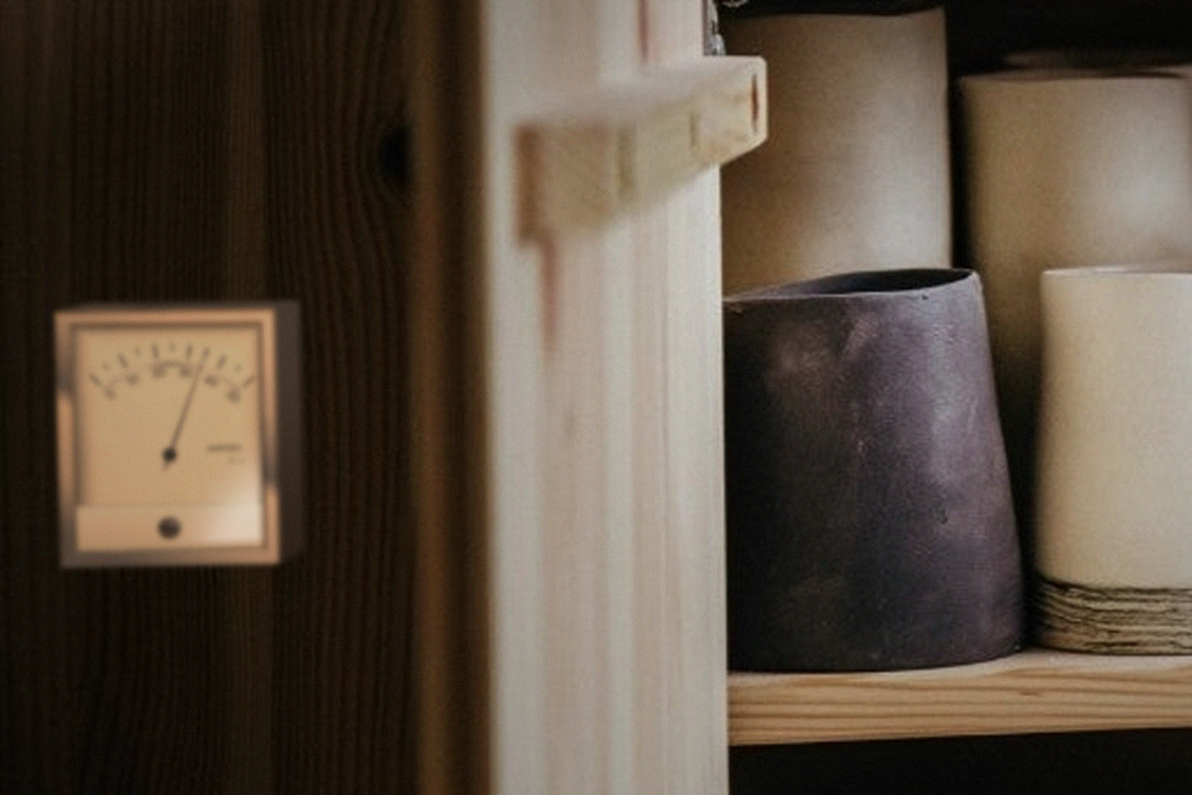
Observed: 35 A
